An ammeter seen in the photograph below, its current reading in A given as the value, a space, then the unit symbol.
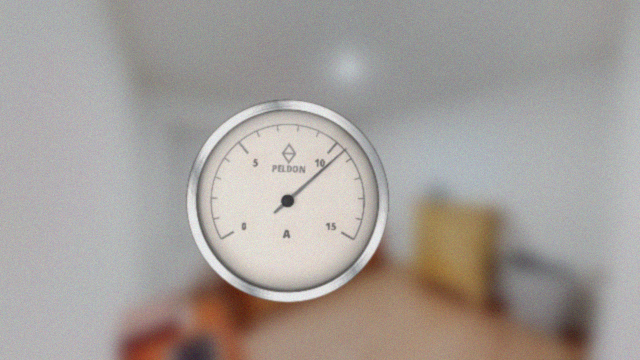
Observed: 10.5 A
